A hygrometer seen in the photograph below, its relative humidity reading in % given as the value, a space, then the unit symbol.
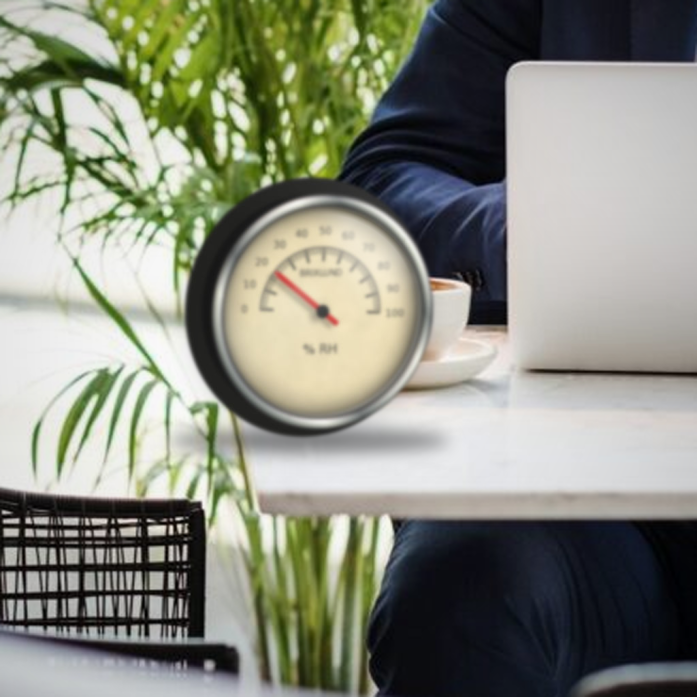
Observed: 20 %
